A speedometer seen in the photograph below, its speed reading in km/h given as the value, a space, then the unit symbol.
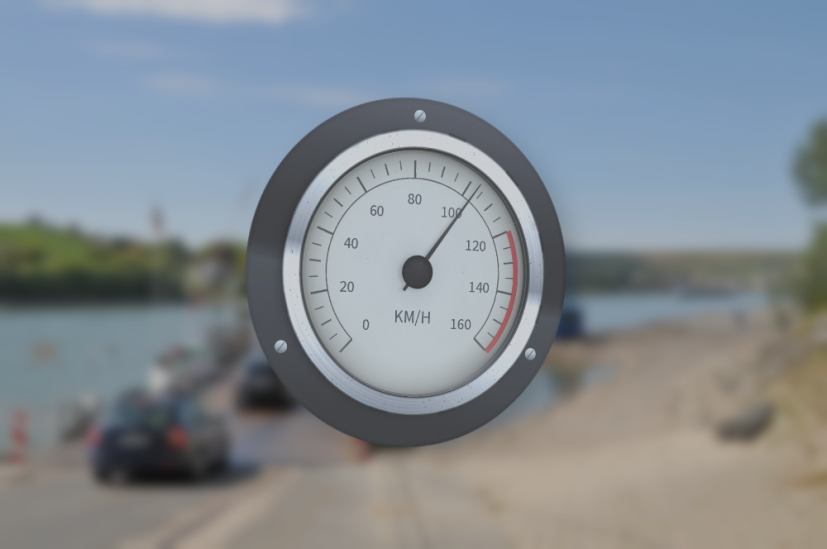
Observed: 102.5 km/h
